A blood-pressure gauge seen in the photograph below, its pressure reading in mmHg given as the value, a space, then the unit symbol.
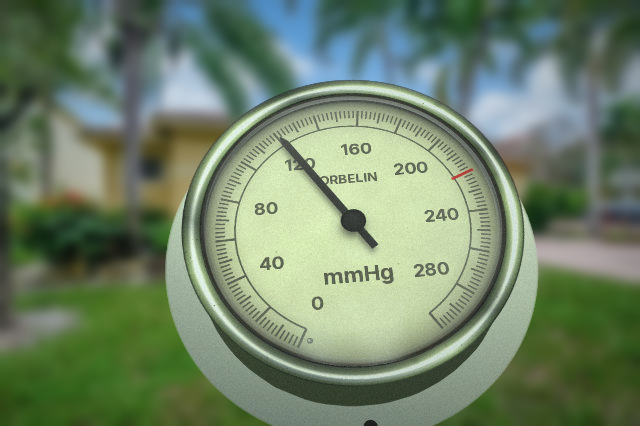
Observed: 120 mmHg
